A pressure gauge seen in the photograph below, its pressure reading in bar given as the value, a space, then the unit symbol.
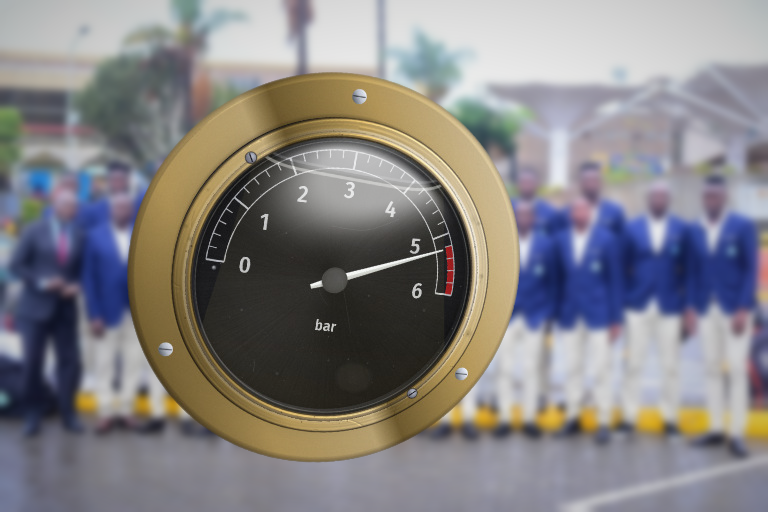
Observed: 5.2 bar
